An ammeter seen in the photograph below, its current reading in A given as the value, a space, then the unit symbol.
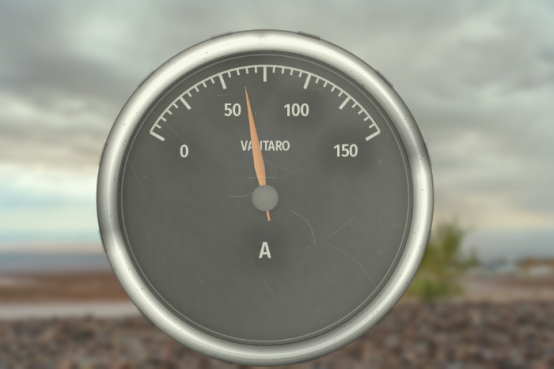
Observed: 62.5 A
